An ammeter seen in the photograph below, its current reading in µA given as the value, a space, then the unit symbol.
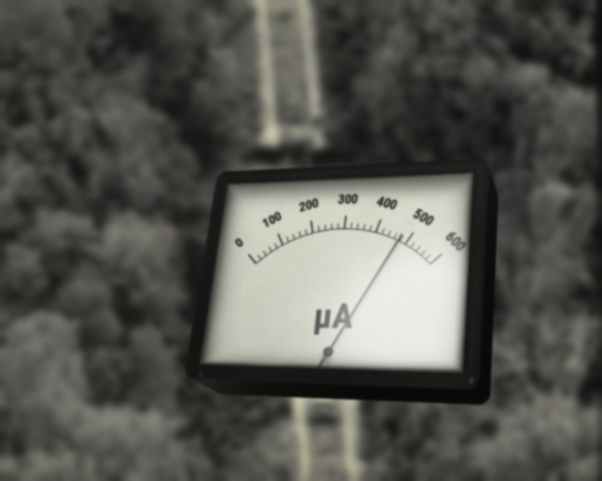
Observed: 480 µA
